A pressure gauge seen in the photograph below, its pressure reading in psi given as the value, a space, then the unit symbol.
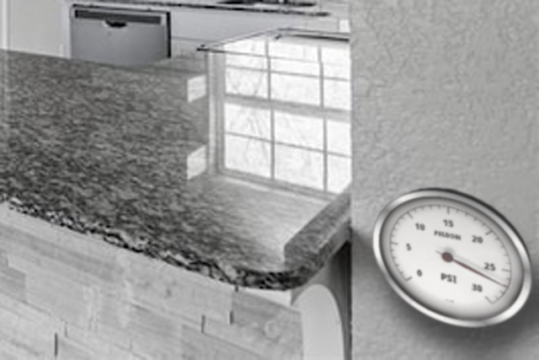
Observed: 27 psi
